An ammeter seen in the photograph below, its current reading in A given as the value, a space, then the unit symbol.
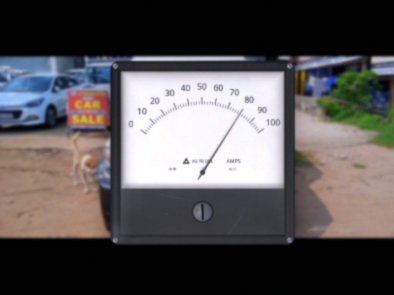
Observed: 80 A
